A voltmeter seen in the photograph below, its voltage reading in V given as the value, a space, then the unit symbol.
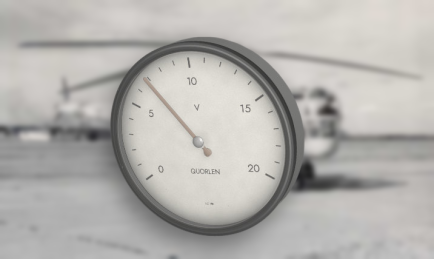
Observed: 7 V
